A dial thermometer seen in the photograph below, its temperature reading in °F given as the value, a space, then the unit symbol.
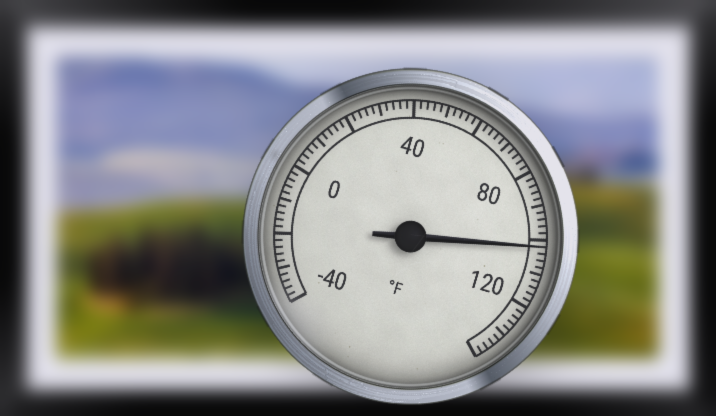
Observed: 102 °F
